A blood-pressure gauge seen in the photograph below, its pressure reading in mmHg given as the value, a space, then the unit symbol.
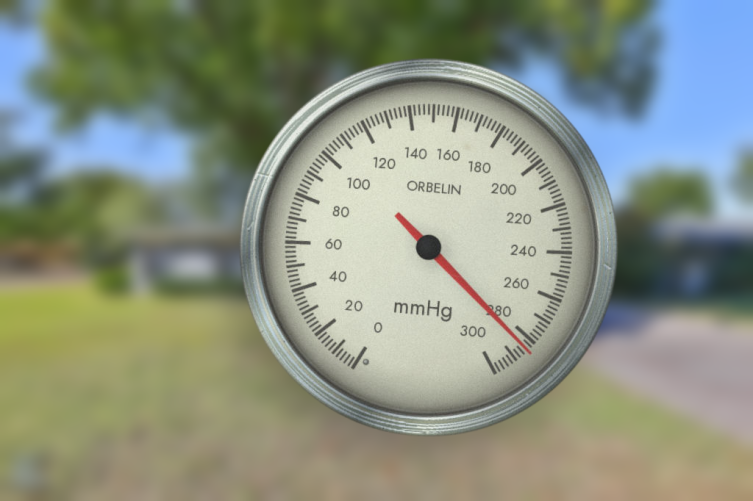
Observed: 284 mmHg
